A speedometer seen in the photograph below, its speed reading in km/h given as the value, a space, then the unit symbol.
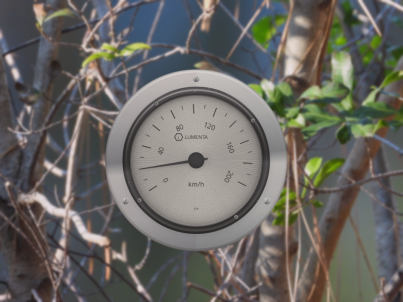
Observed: 20 km/h
